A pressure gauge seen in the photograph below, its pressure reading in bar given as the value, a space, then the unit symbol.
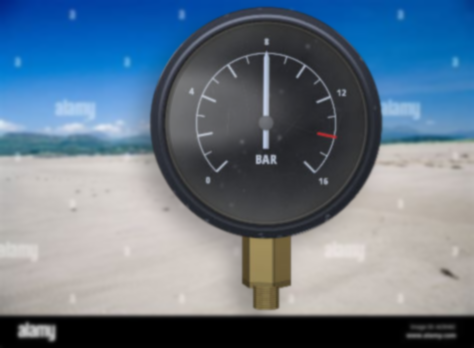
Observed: 8 bar
